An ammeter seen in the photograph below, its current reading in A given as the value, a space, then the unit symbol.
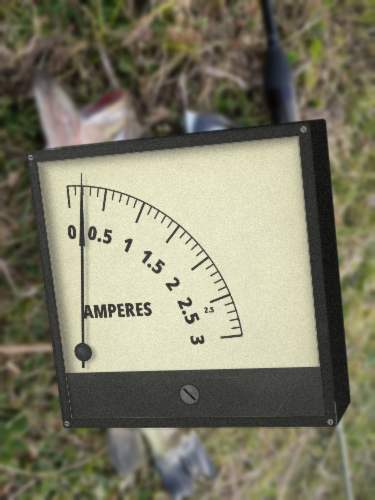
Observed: 0.2 A
